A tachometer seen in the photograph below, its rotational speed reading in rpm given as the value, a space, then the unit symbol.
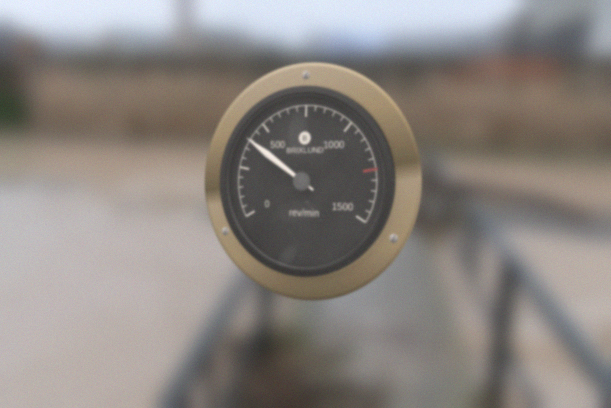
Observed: 400 rpm
